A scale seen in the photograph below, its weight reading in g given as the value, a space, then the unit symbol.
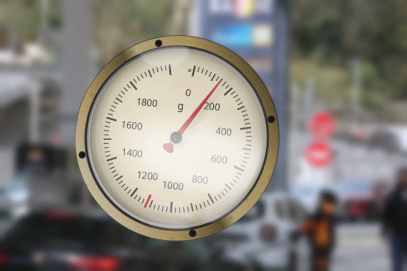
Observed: 140 g
